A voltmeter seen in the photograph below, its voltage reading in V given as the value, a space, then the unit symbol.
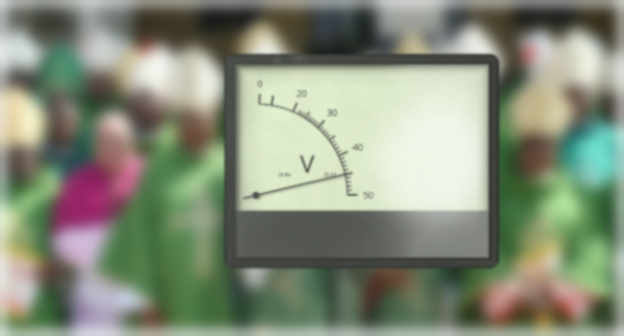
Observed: 45 V
